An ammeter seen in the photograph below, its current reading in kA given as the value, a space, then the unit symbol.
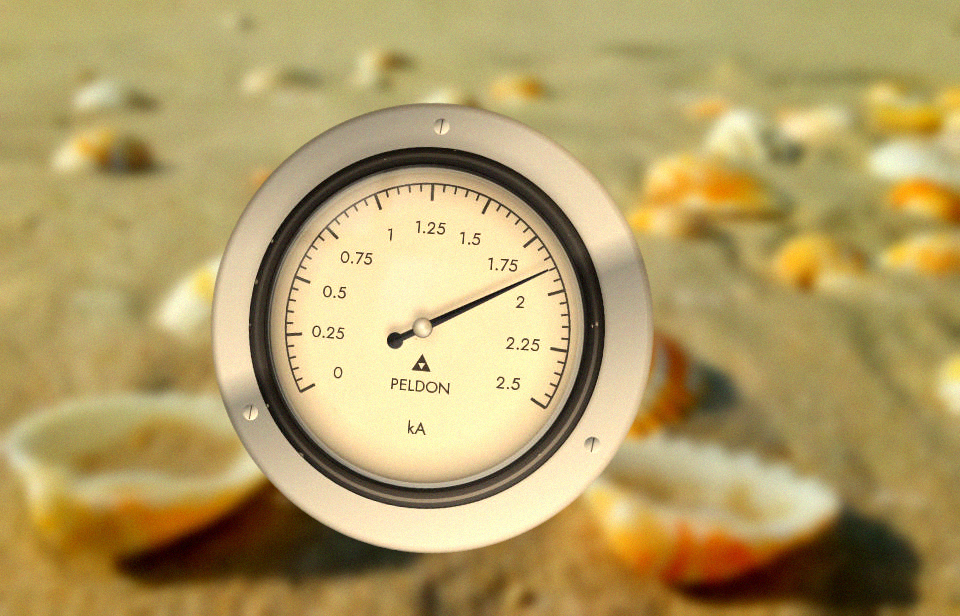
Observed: 1.9 kA
